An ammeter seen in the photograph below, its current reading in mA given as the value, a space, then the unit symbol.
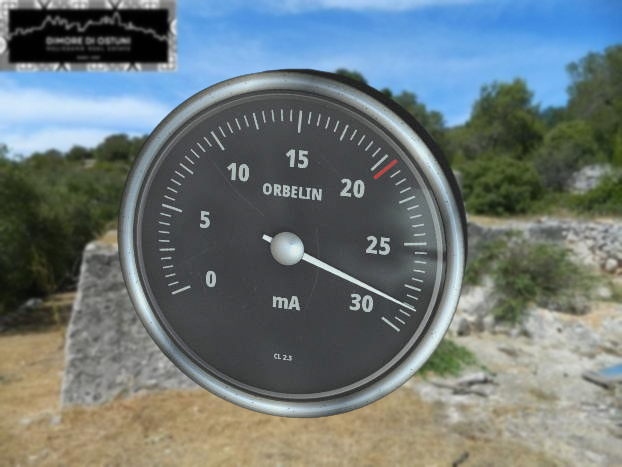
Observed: 28.5 mA
